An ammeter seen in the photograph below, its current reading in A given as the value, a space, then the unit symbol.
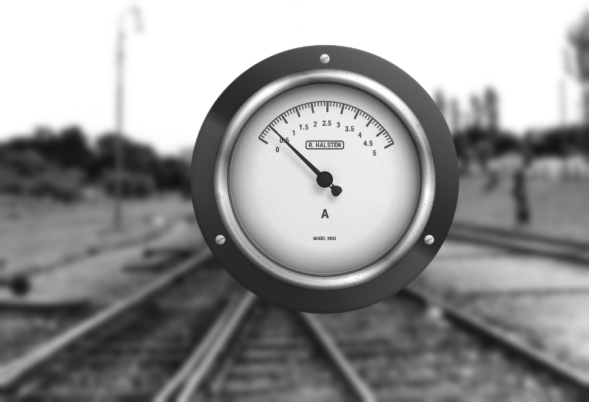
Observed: 0.5 A
